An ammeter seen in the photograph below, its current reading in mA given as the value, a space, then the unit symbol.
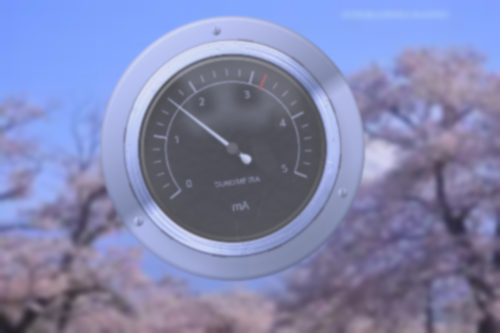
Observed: 1.6 mA
